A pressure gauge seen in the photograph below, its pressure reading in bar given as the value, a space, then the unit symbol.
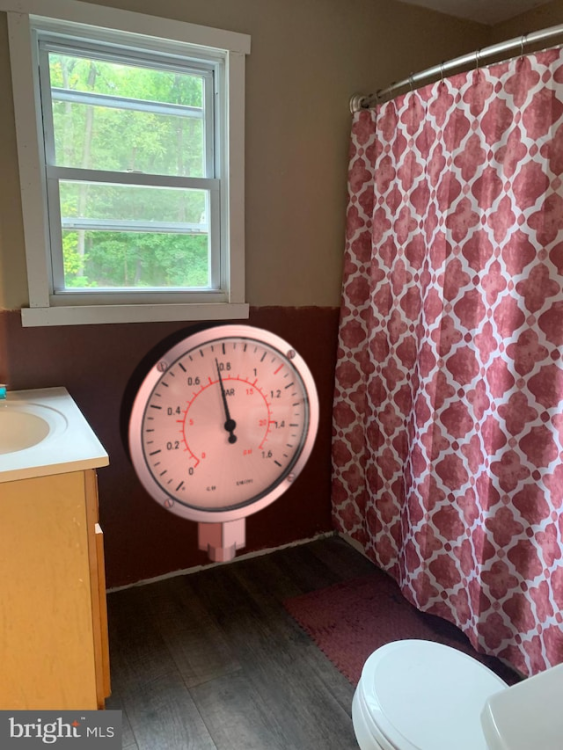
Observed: 0.75 bar
